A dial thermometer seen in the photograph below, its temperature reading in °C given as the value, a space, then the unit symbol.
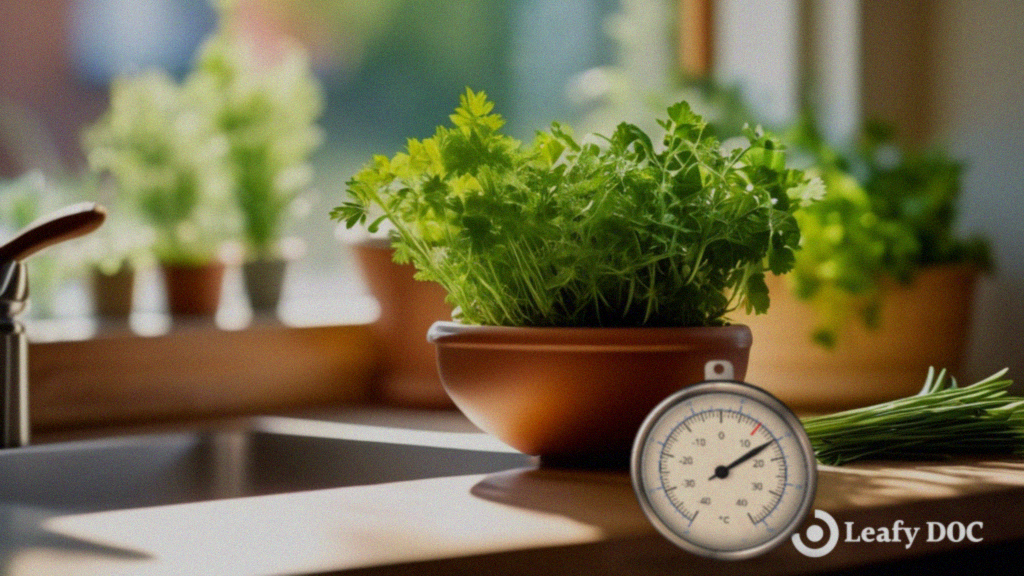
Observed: 15 °C
